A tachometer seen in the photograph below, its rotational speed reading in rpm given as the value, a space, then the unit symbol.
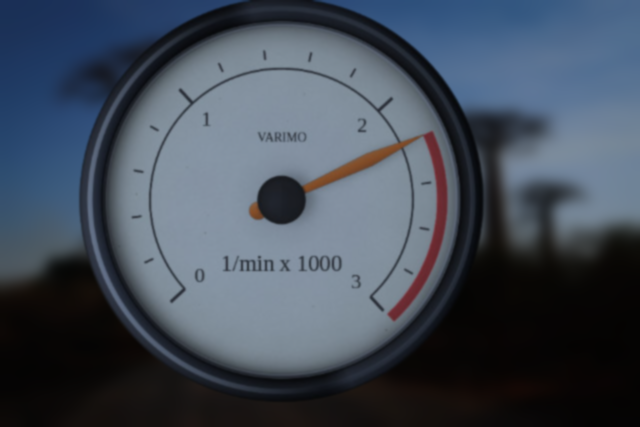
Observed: 2200 rpm
